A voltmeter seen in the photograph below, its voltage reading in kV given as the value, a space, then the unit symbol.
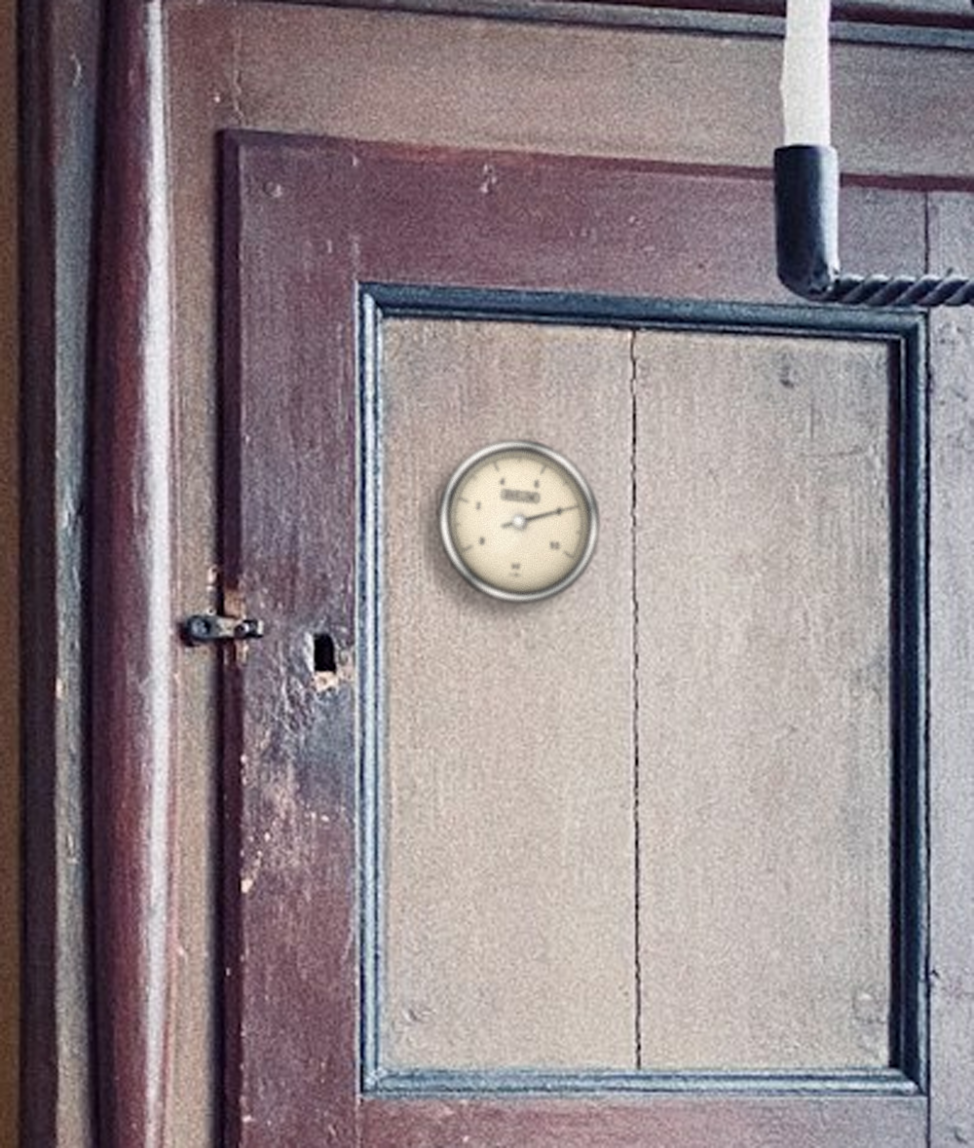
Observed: 8 kV
